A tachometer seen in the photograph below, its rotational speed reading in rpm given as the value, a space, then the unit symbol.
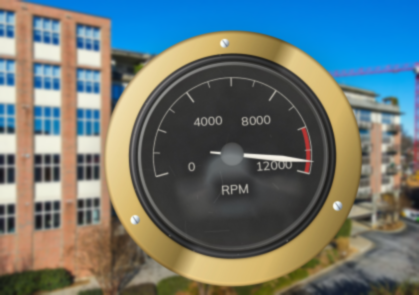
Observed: 11500 rpm
